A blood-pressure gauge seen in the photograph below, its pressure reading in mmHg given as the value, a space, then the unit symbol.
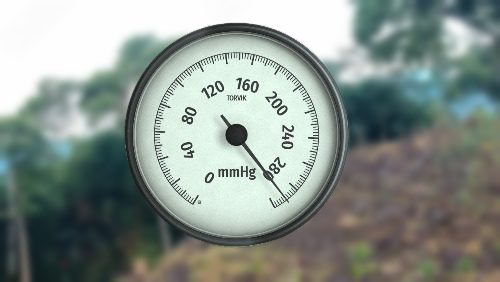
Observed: 290 mmHg
